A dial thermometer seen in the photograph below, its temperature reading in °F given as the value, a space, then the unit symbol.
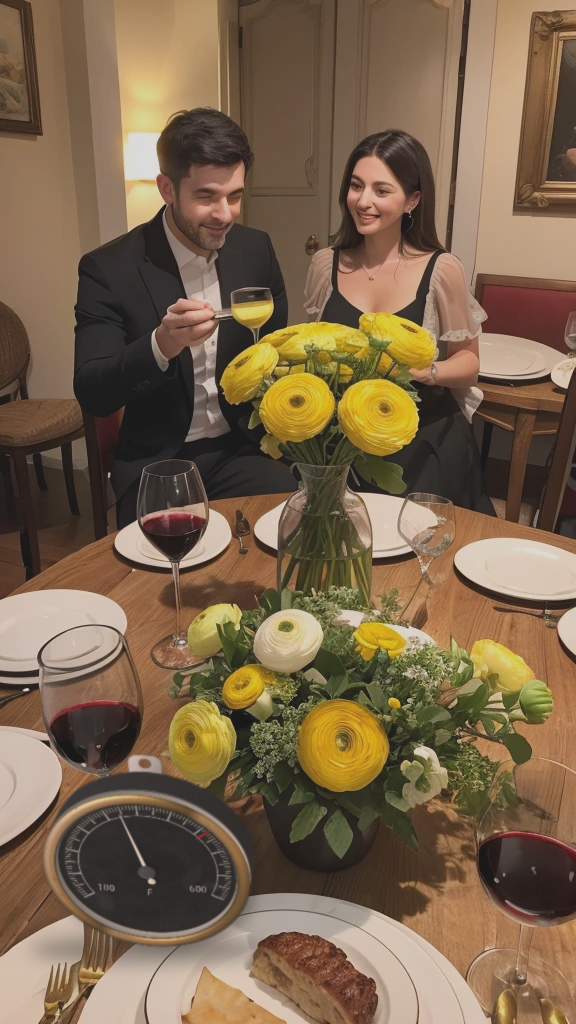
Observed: 325 °F
